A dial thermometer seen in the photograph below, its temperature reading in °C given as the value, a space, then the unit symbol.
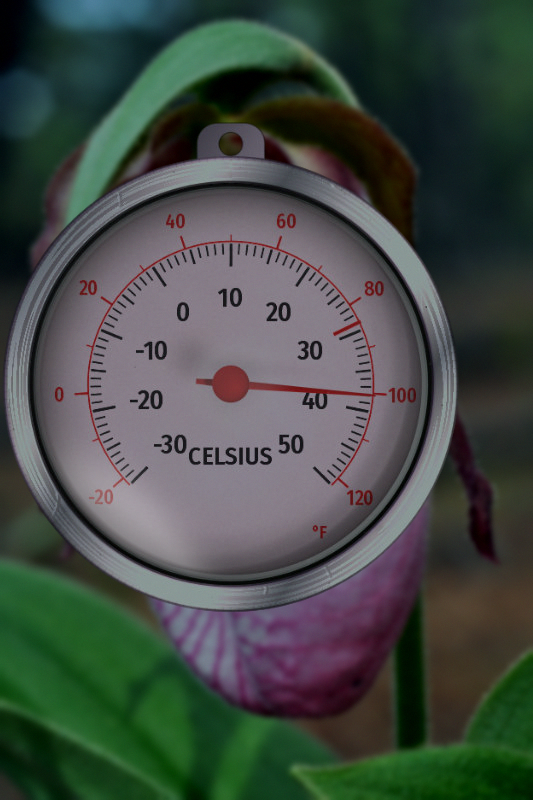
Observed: 38 °C
